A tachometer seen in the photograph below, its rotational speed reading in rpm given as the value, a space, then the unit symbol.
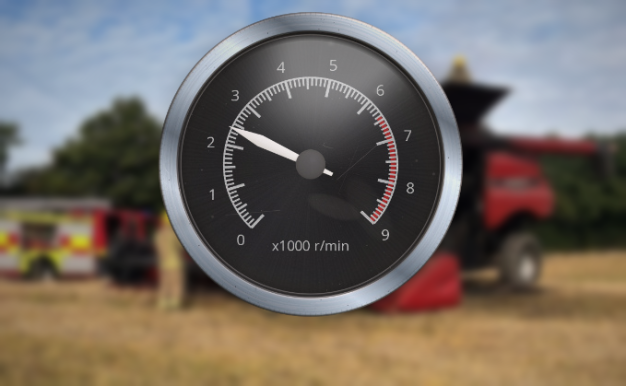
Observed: 2400 rpm
